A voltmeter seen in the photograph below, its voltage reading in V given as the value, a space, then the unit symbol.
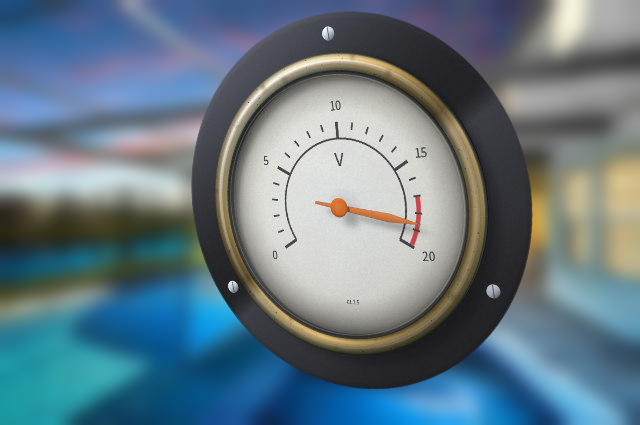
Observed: 18.5 V
